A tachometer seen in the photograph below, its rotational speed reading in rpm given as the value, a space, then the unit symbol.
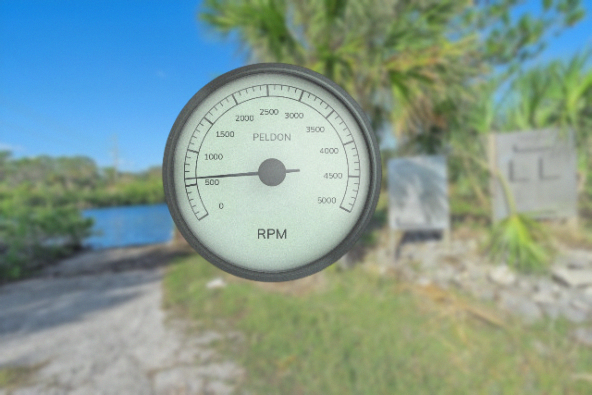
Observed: 600 rpm
